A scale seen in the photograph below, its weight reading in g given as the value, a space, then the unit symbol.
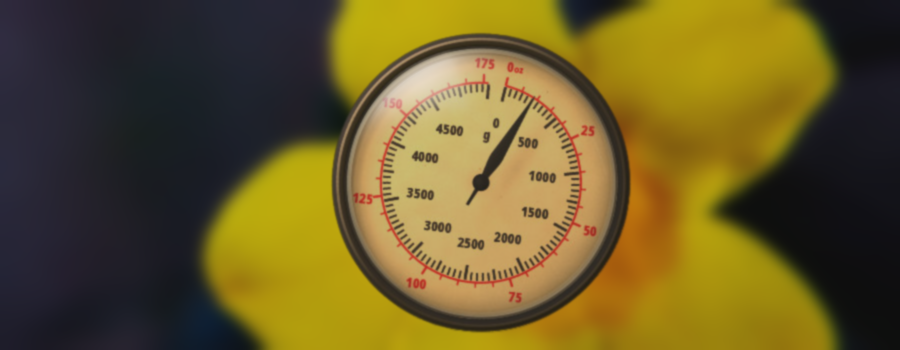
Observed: 250 g
